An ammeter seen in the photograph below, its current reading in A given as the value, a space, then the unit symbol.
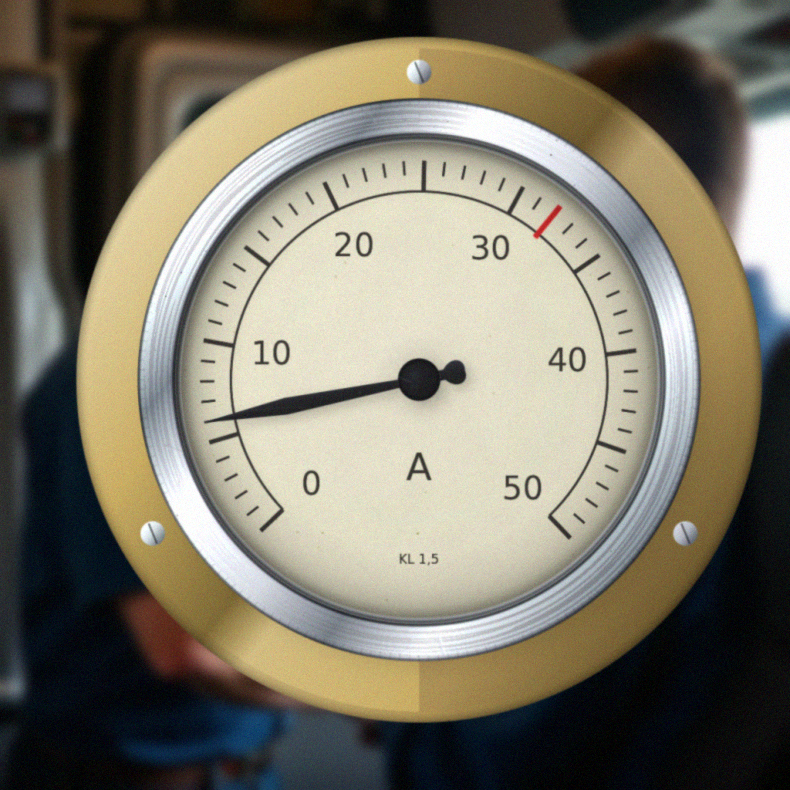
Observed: 6 A
